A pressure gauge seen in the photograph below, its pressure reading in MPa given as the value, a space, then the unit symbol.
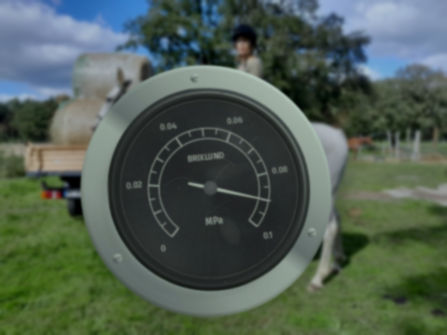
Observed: 0.09 MPa
